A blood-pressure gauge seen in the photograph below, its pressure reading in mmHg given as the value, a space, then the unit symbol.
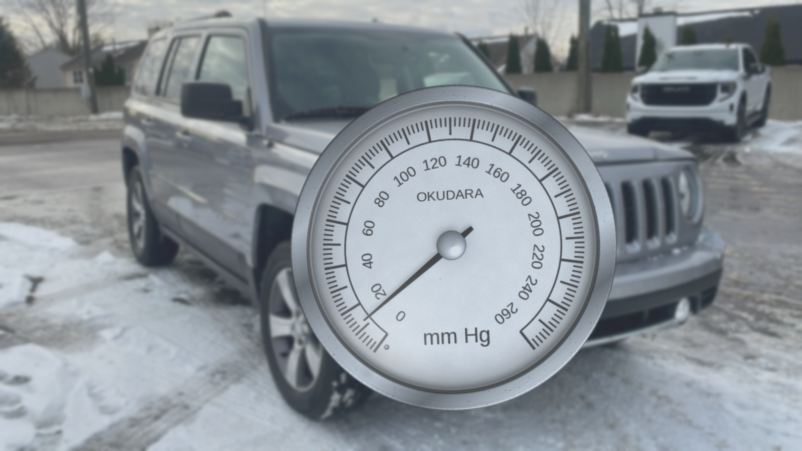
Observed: 12 mmHg
